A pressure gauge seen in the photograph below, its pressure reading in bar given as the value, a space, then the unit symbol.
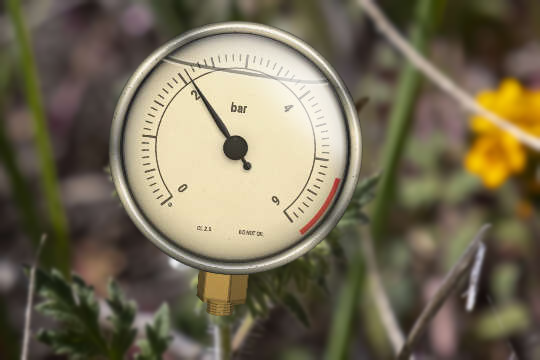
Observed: 2.1 bar
